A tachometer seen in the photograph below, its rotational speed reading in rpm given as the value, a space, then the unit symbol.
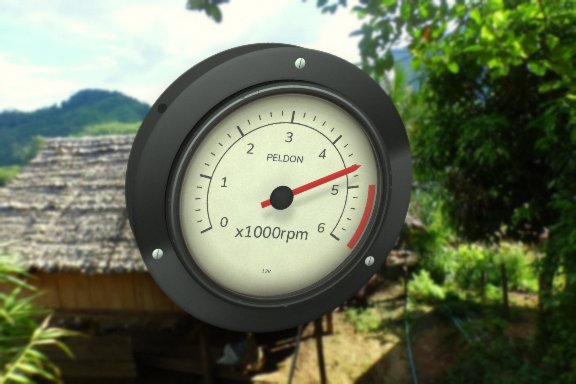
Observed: 4600 rpm
